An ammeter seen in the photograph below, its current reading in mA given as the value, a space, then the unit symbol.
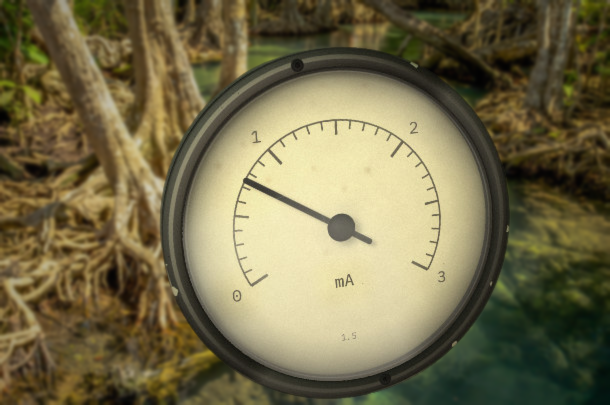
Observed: 0.75 mA
